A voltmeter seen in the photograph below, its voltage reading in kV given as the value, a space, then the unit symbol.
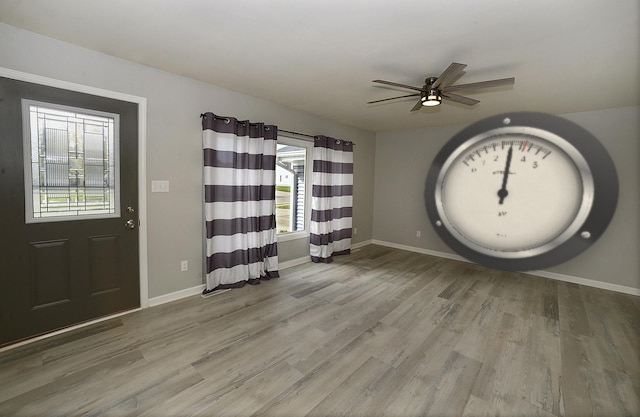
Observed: 3 kV
